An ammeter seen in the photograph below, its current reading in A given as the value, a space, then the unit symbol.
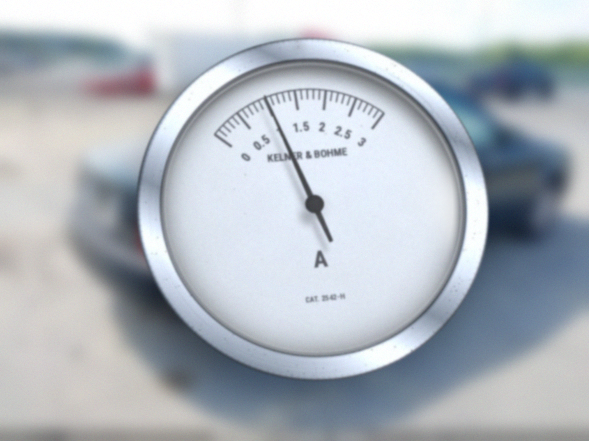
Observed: 1 A
